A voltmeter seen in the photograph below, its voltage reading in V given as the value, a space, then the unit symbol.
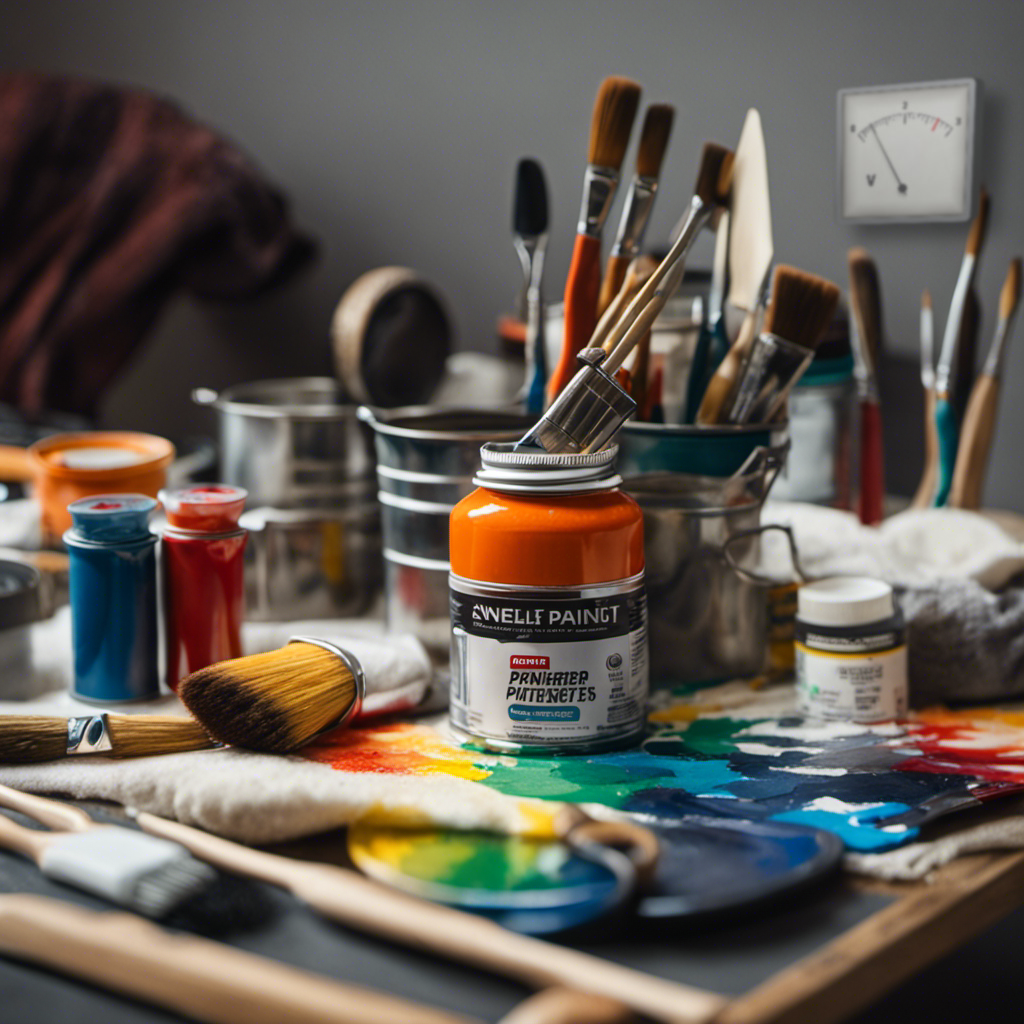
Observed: 1 V
